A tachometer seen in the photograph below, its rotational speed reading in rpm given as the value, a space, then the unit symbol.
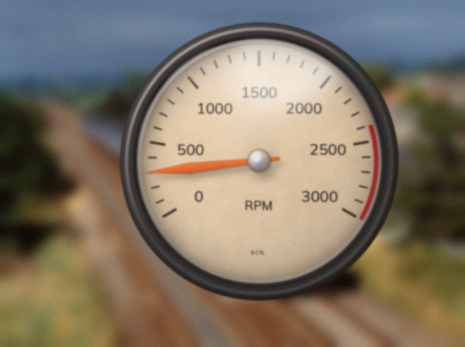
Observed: 300 rpm
